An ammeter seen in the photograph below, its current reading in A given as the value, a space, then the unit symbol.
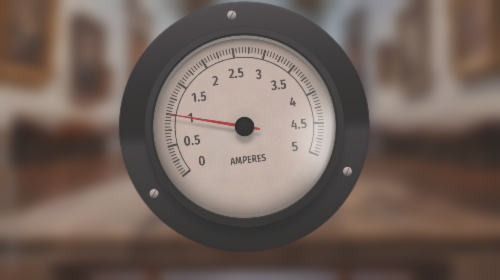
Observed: 1 A
